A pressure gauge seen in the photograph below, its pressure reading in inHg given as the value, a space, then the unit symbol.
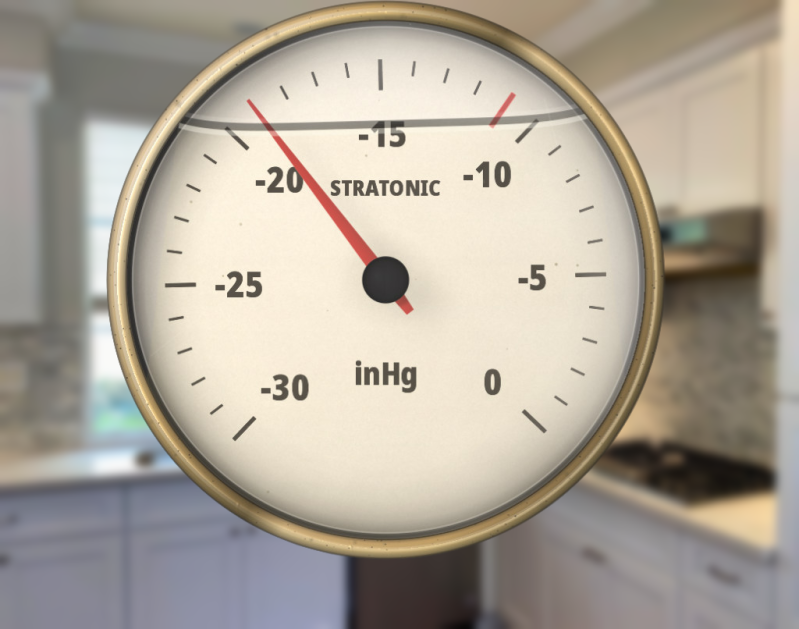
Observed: -19 inHg
